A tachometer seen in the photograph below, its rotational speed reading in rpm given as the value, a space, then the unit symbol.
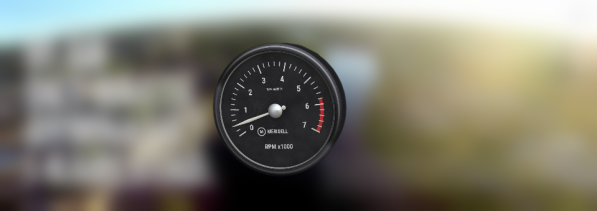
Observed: 400 rpm
